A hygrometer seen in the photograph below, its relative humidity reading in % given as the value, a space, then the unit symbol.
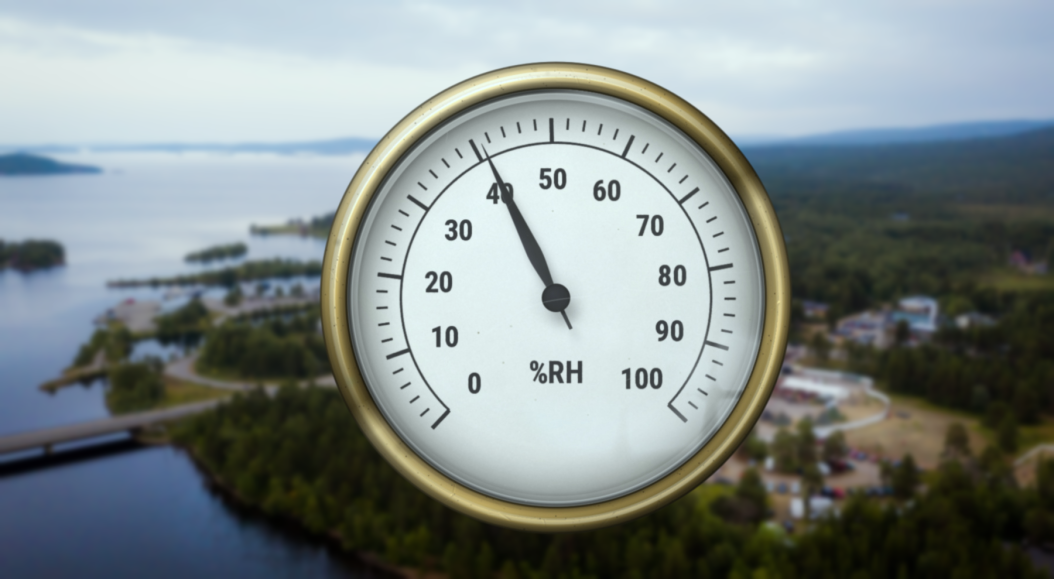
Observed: 41 %
